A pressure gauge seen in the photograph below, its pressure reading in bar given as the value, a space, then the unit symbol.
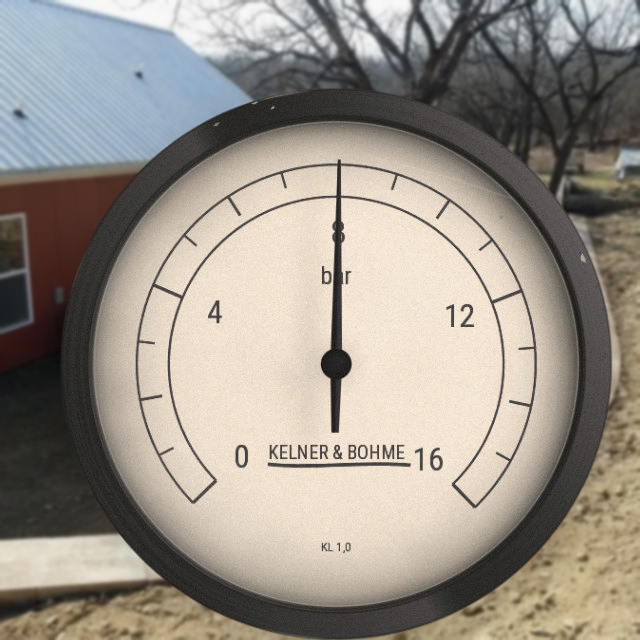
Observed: 8 bar
